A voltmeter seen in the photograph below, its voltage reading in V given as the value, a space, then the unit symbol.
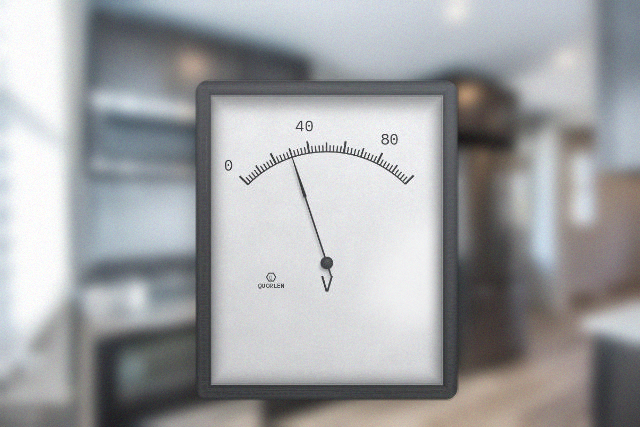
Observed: 30 V
